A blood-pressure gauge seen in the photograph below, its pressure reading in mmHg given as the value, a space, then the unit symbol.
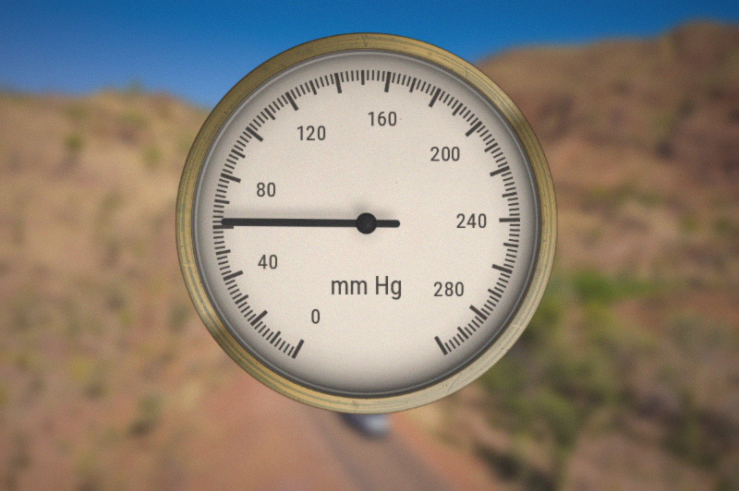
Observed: 62 mmHg
